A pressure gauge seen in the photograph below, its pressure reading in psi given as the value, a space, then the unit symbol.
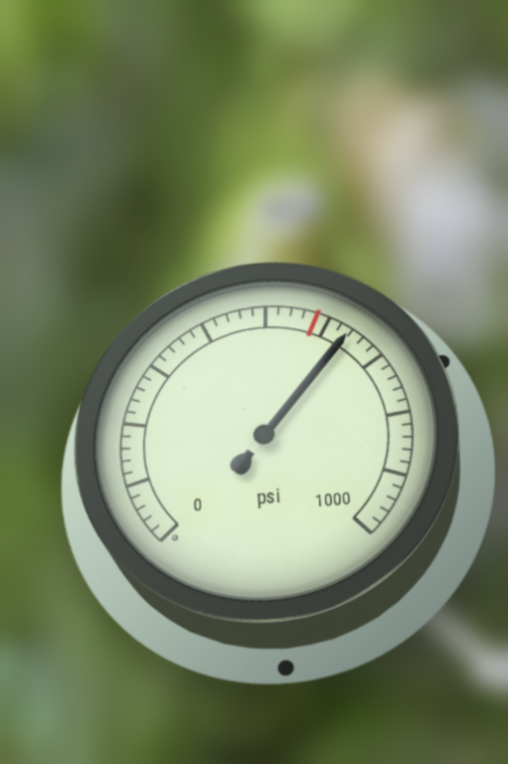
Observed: 640 psi
